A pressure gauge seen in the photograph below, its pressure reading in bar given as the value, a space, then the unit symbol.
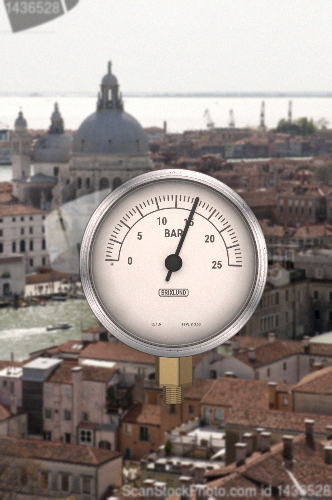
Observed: 15 bar
